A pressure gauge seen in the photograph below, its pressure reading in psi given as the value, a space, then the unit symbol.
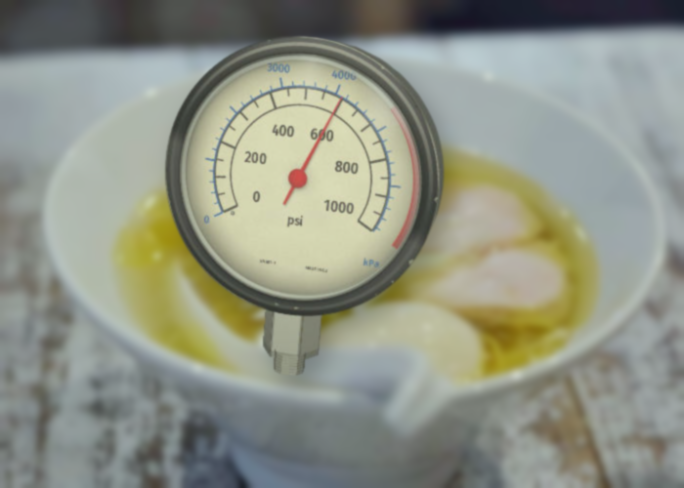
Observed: 600 psi
